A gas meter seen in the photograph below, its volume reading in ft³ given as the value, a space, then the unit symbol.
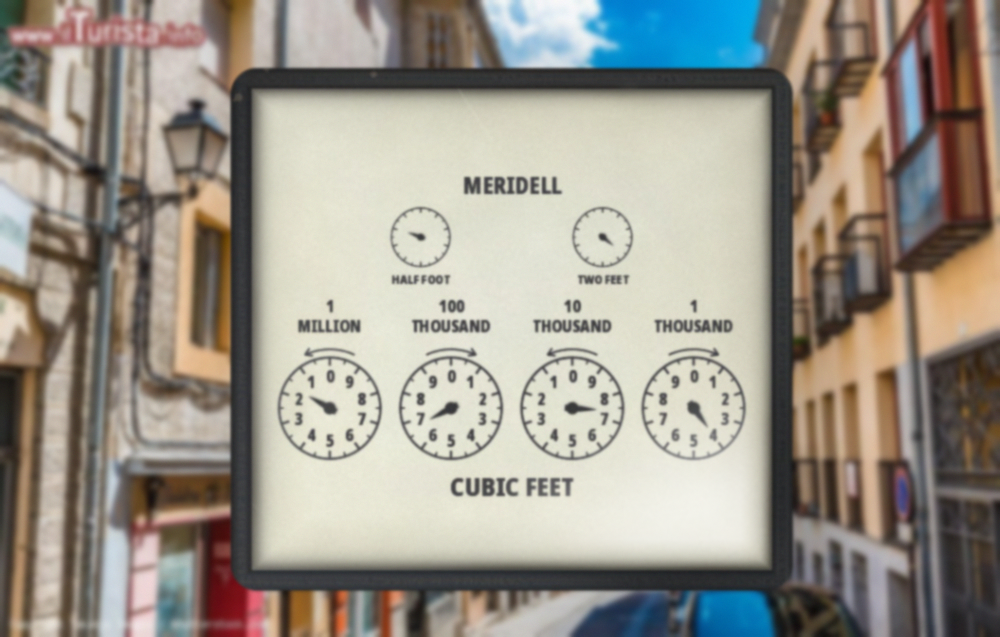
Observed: 167400 ft³
